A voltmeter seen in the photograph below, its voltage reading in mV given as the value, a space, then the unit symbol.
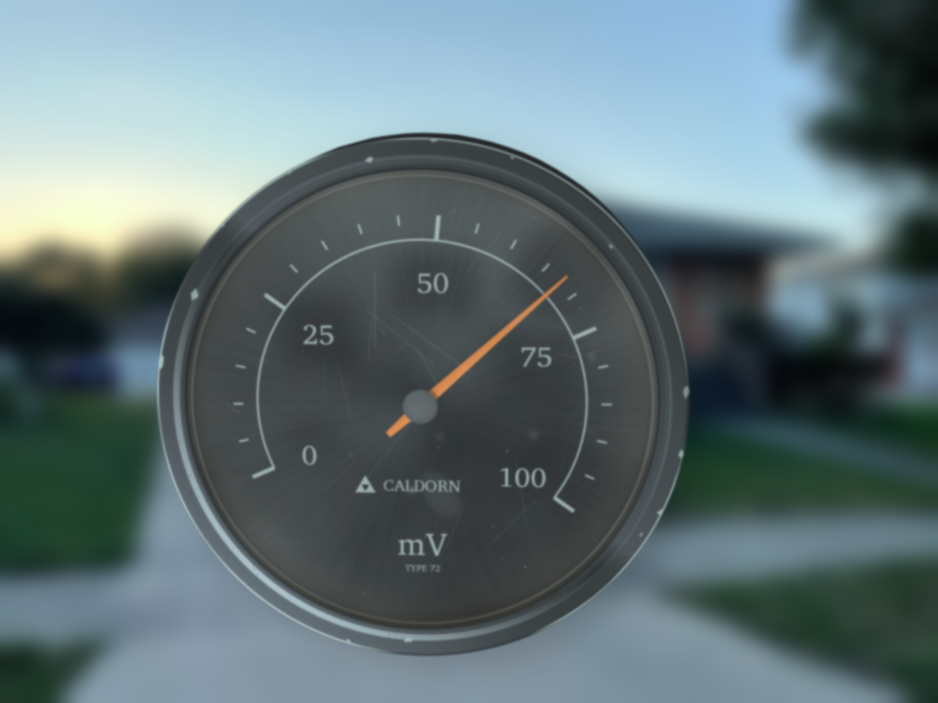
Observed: 67.5 mV
